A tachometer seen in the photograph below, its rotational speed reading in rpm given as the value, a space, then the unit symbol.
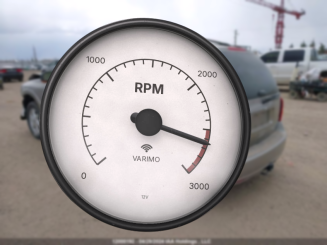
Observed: 2650 rpm
